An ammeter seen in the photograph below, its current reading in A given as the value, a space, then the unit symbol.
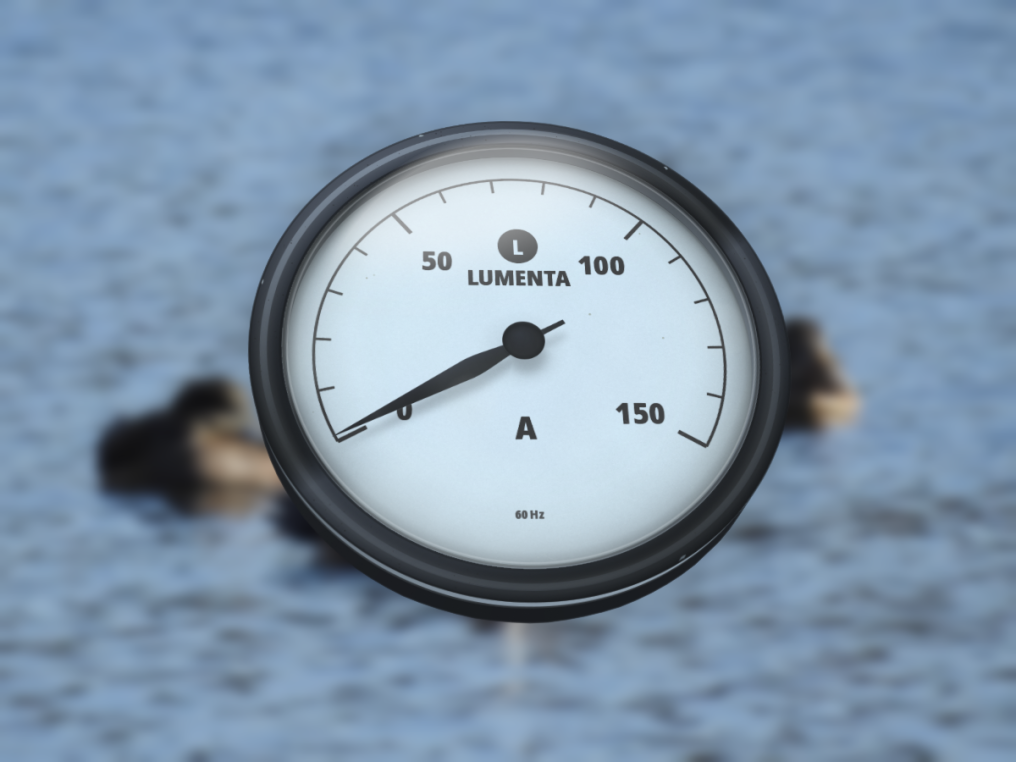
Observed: 0 A
